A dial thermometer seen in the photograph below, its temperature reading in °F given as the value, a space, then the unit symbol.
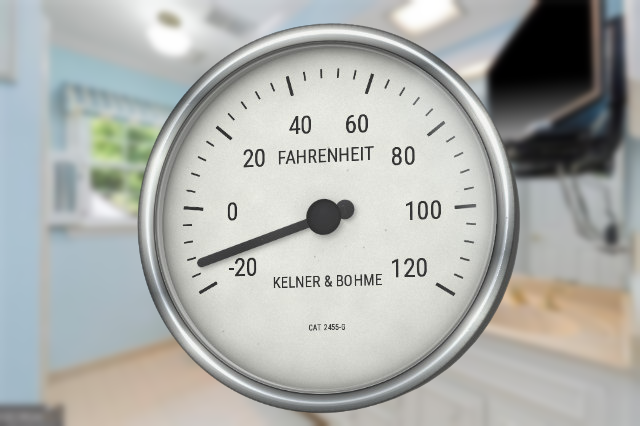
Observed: -14 °F
